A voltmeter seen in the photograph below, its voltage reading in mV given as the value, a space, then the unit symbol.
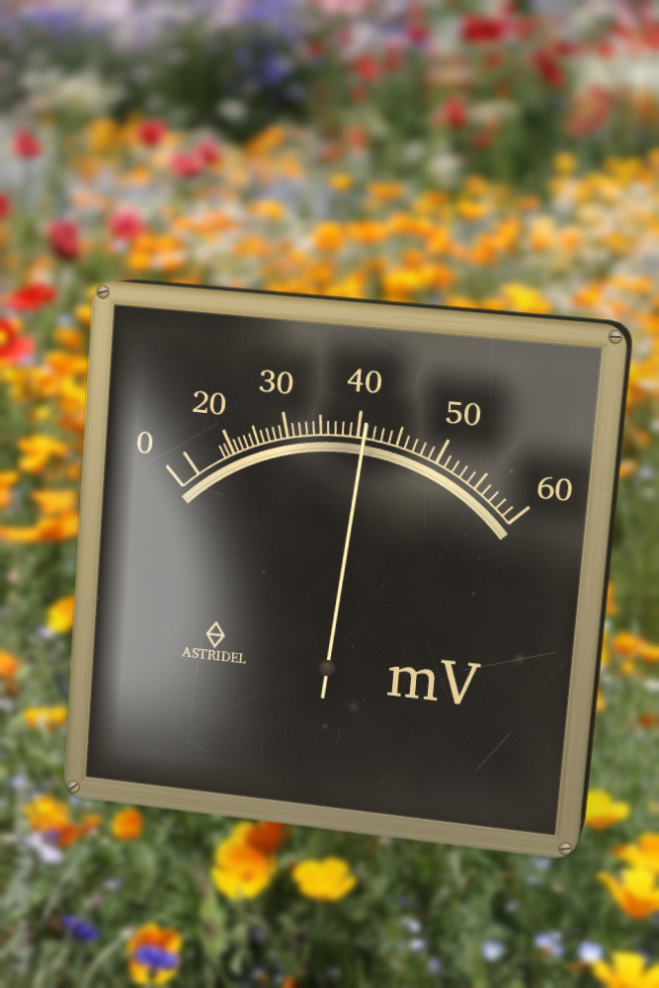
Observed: 41 mV
